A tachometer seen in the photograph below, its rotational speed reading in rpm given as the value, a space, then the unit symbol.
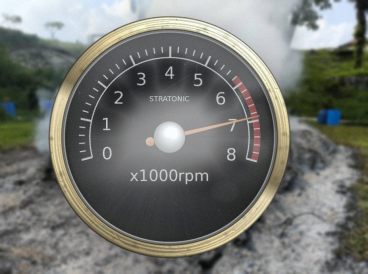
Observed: 6900 rpm
